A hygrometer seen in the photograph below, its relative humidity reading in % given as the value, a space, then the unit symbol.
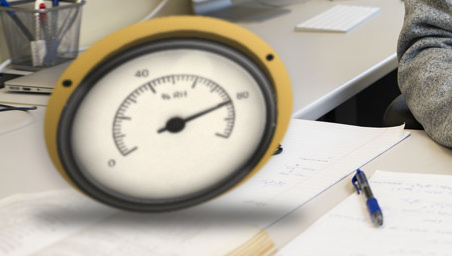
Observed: 80 %
